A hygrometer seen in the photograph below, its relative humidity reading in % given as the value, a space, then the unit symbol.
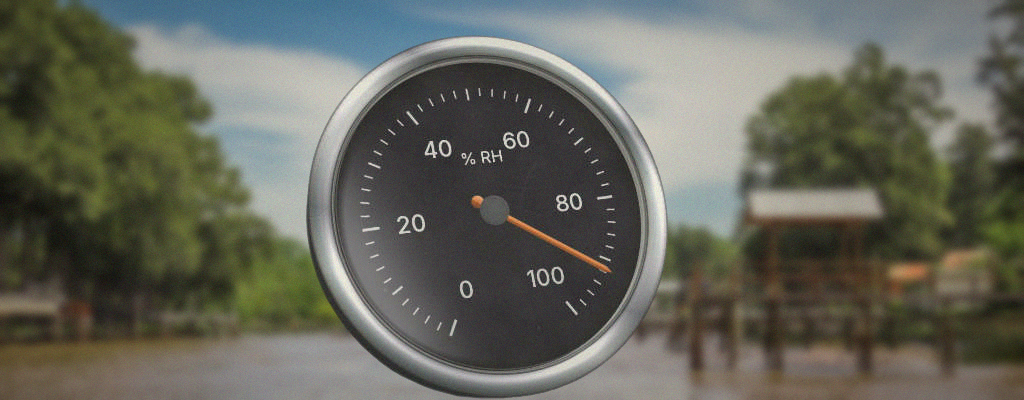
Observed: 92 %
